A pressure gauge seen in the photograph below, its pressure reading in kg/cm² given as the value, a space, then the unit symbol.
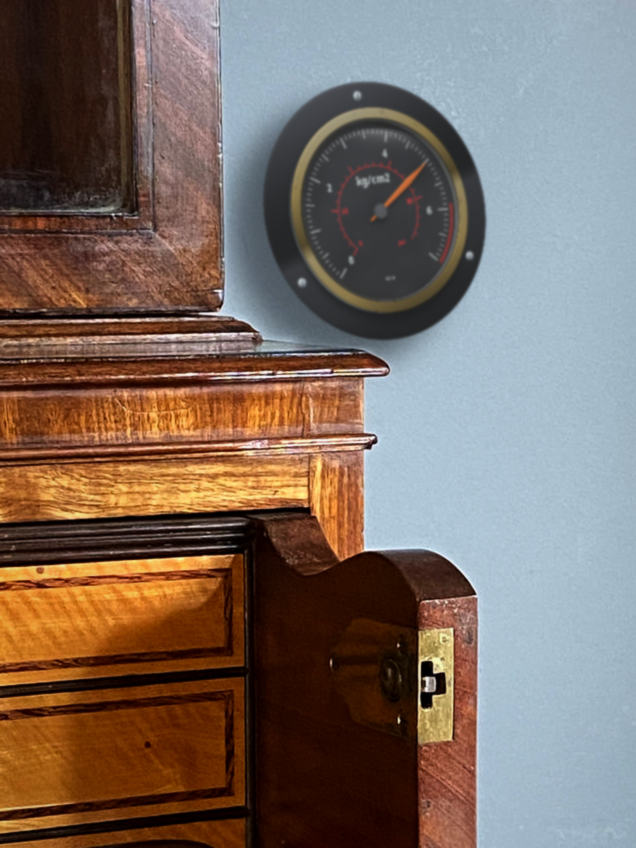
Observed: 5 kg/cm²
